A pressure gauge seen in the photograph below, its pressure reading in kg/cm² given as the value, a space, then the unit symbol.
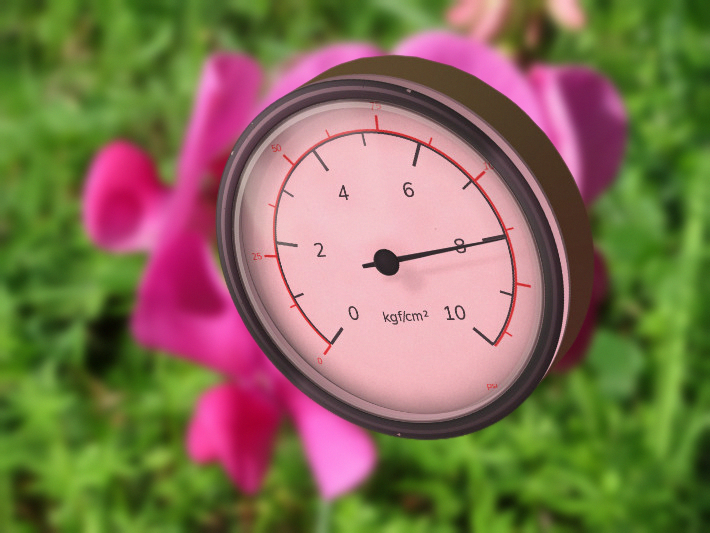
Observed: 8 kg/cm²
